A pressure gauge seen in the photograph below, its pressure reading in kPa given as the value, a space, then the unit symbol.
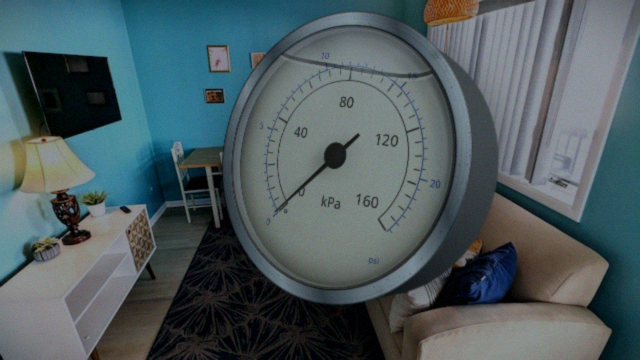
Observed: 0 kPa
